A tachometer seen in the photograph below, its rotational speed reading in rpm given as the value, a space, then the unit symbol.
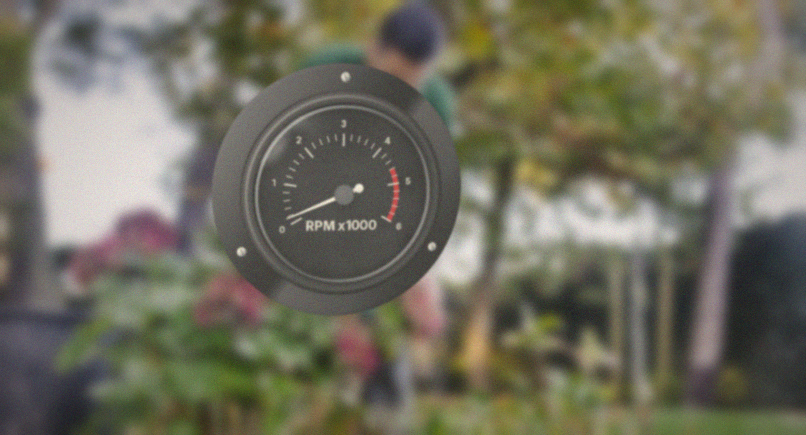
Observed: 200 rpm
